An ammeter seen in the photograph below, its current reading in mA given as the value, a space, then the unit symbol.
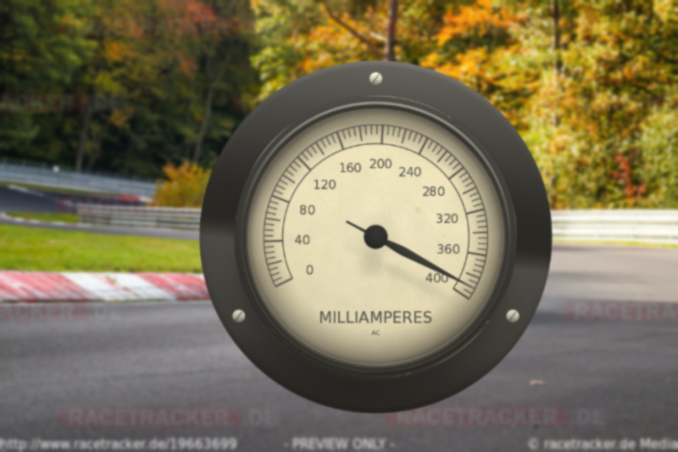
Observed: 390 mA
